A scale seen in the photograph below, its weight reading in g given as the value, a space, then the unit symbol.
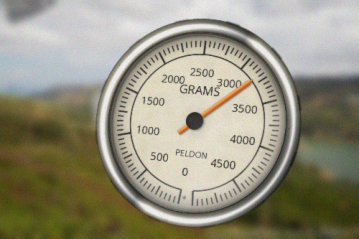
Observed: 3200 g
